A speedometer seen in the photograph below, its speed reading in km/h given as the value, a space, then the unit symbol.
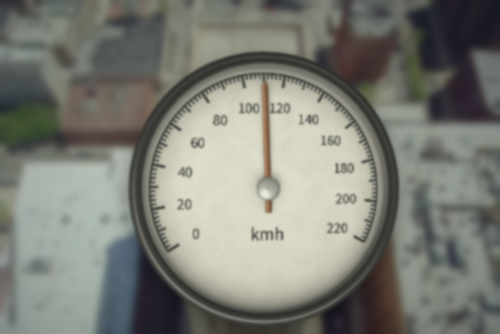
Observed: 110 km/h
